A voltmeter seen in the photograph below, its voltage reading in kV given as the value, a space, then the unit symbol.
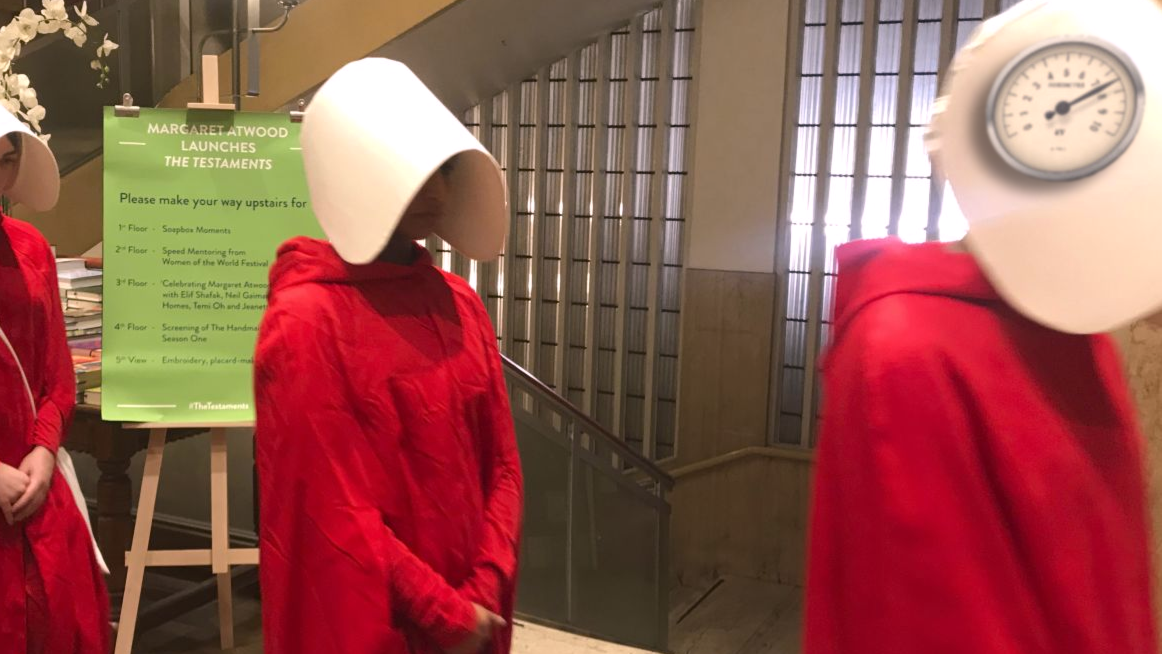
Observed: 7.5 kV
